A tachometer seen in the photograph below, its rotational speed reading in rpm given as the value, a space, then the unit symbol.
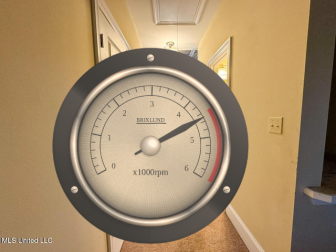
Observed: 4500 rpm
